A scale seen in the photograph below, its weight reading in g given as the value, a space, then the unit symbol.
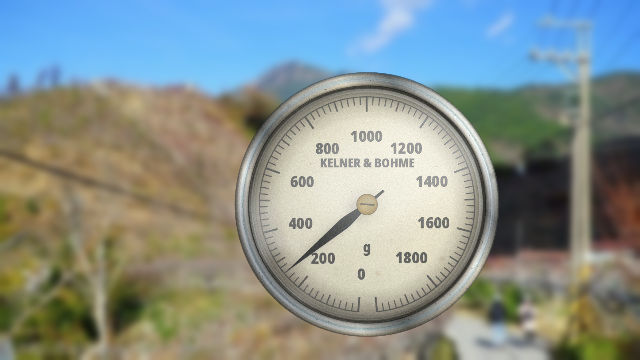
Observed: 260 g
